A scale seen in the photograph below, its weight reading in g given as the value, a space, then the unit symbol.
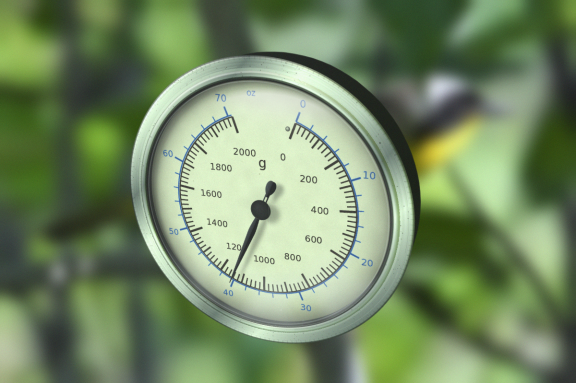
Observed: 1140 g
